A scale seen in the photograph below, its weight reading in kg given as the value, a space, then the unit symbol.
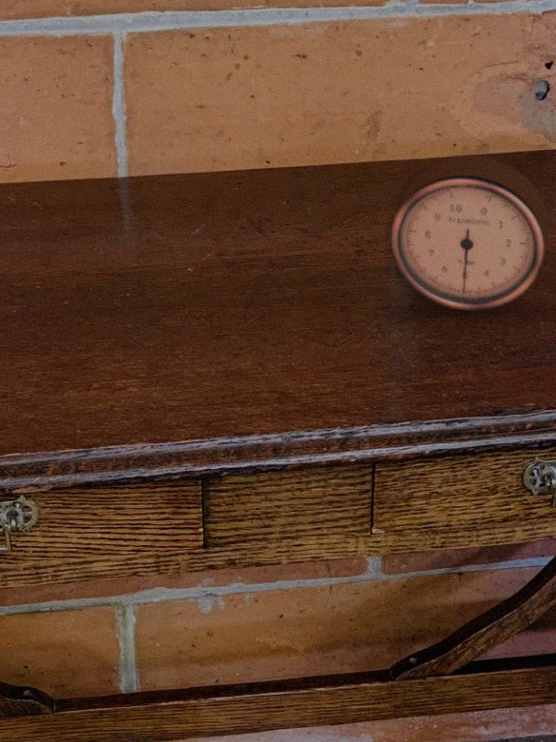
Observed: 5 kg
